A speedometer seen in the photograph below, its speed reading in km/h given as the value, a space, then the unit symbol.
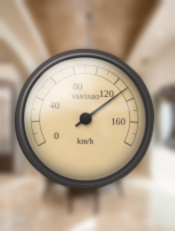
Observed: 130 km/h
